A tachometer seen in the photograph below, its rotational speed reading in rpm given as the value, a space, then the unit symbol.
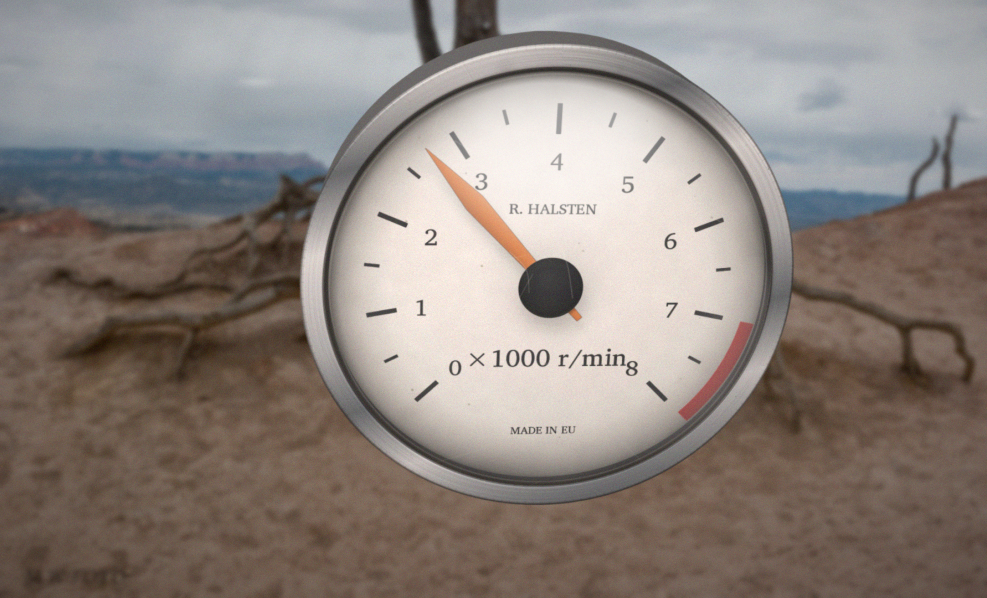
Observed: 2750 rpm
